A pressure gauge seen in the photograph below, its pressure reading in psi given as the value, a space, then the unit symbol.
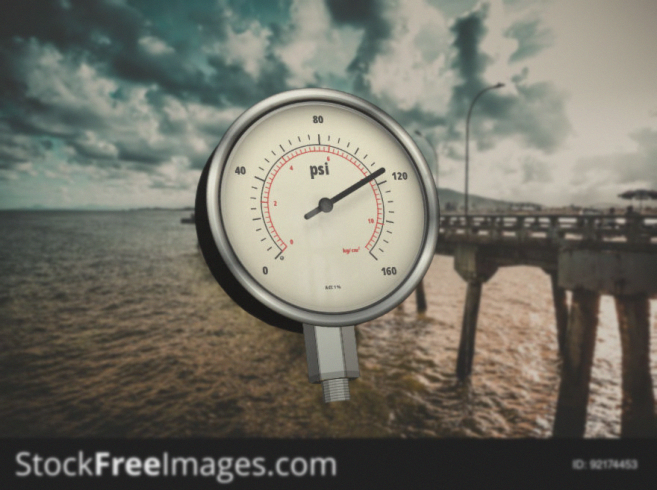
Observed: 115 psi
